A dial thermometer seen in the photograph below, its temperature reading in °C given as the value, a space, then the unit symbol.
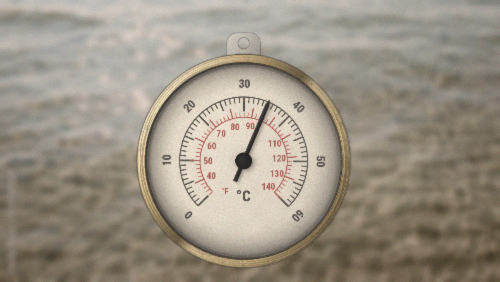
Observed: 35 °C
